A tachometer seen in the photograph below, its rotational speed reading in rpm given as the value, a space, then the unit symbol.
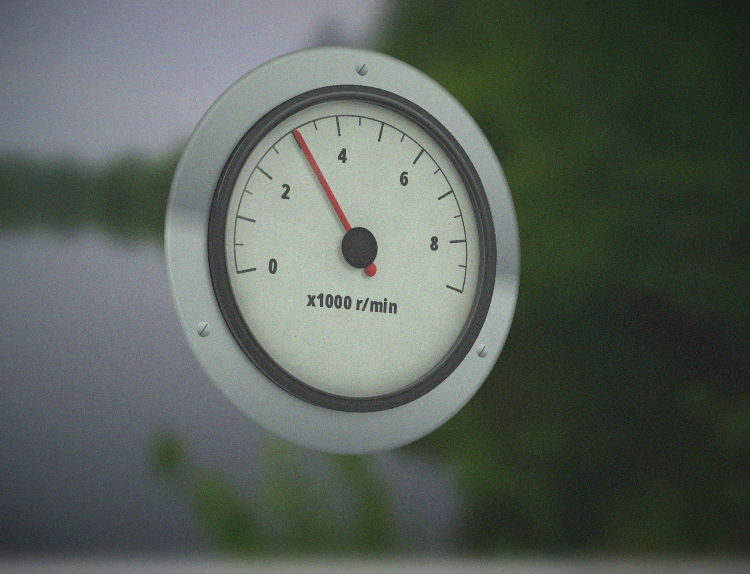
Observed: 3000 rpm
